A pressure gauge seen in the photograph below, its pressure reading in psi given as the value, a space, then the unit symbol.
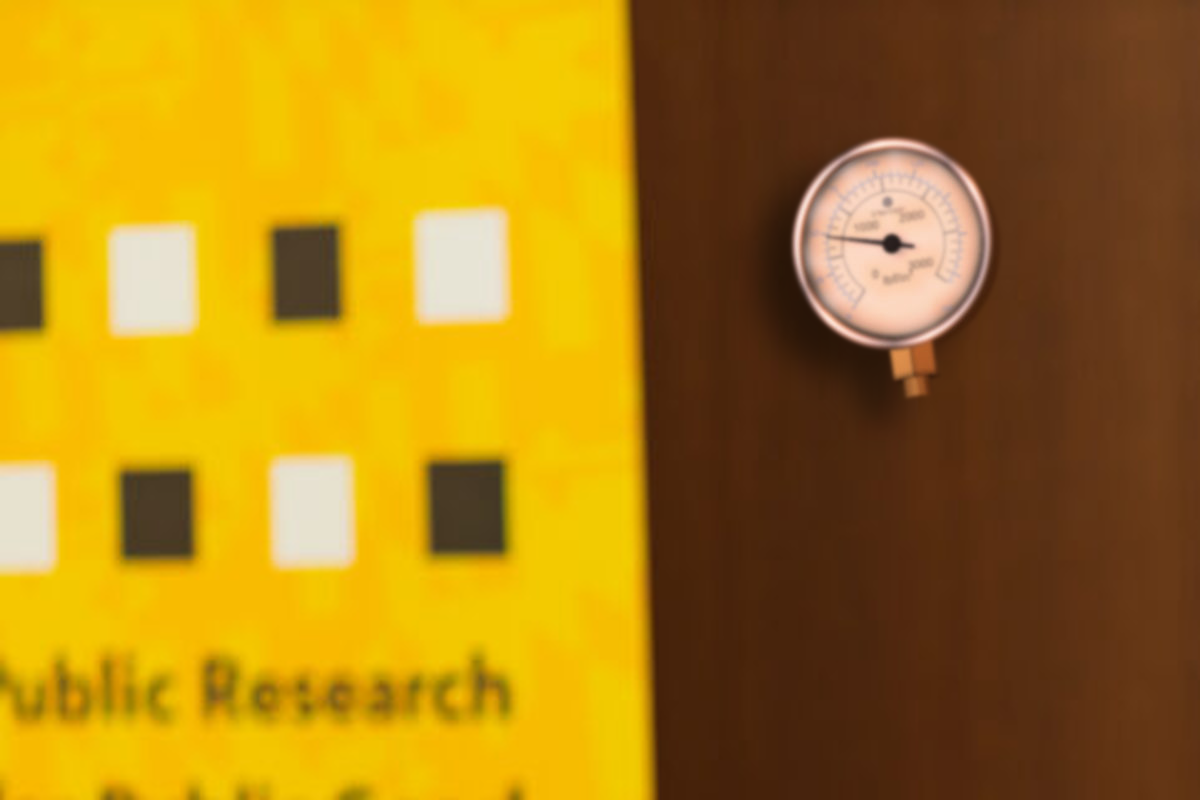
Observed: 700 psi
